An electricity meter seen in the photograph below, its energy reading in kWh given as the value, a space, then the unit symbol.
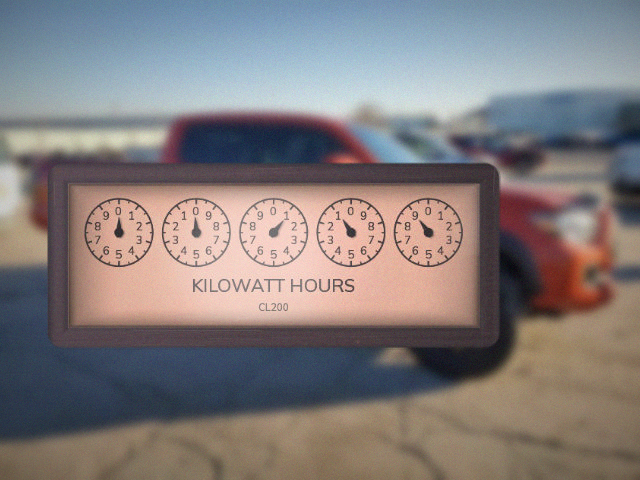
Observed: 109 kWh
